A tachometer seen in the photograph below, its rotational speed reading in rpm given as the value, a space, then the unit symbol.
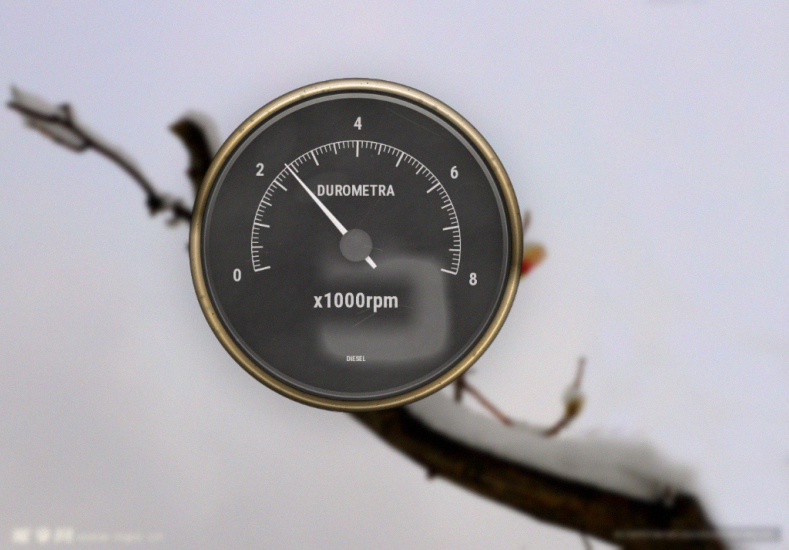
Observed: 2400 rpm
